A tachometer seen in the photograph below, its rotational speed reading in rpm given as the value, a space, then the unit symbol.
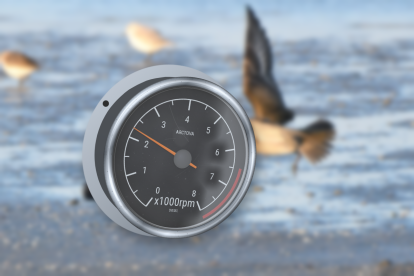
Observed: 2250 rpm
